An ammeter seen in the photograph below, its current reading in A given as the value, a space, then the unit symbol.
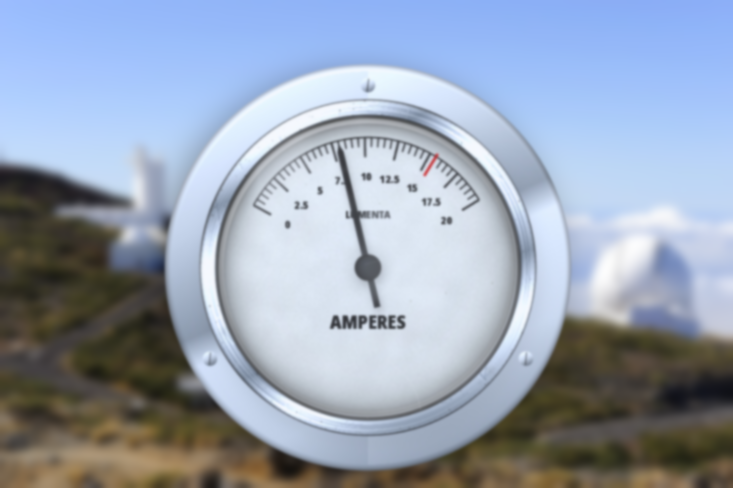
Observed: 8 A
